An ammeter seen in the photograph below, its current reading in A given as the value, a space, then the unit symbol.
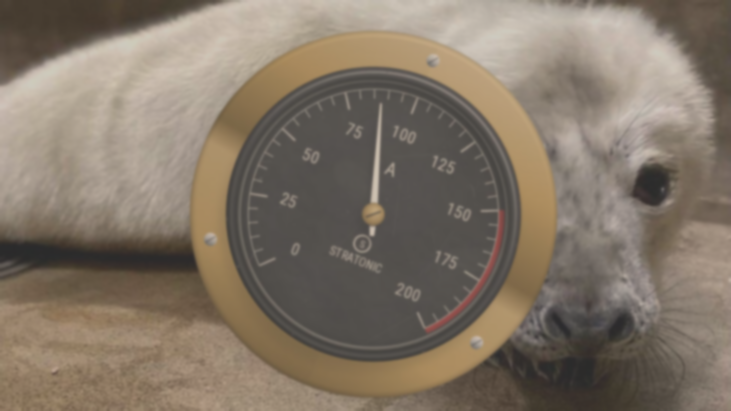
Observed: 87.5 A
